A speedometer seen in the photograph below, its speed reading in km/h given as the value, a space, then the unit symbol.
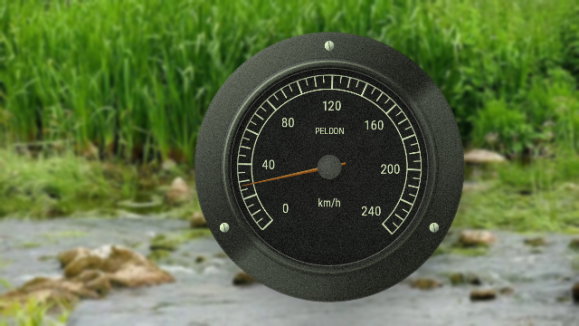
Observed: 27.5 km/h
